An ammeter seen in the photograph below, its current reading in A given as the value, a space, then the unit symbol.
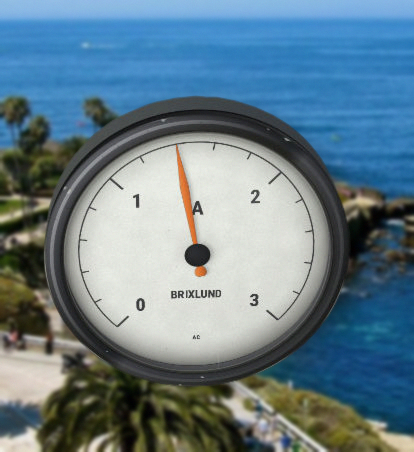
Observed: 1.4 A
